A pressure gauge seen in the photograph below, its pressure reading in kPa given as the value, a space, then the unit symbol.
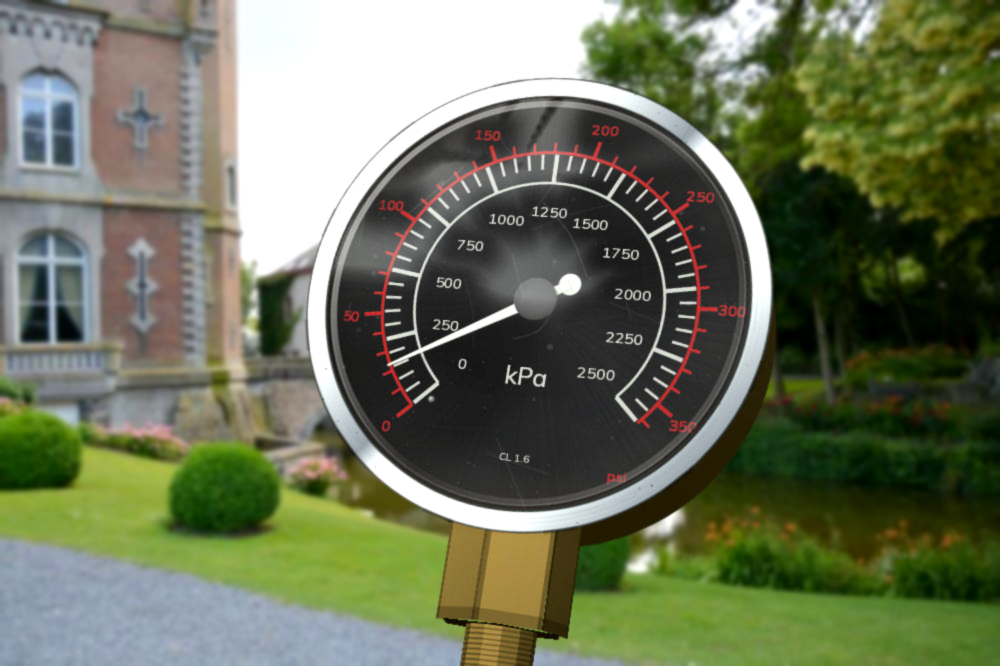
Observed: 150 kPa
